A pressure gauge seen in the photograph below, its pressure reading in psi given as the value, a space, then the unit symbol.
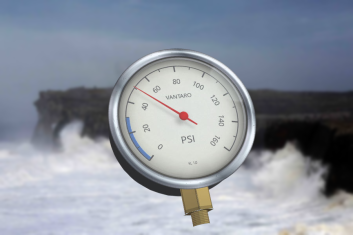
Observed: 50 psi
